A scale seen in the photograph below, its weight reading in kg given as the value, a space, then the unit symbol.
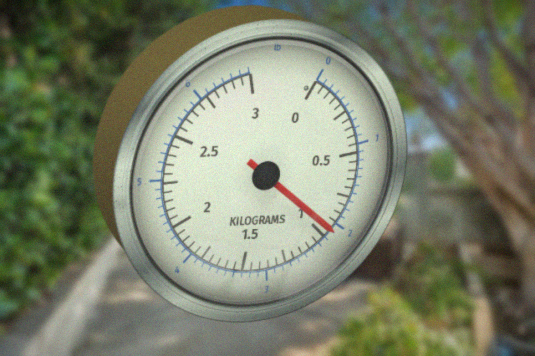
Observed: 0.95 kg
